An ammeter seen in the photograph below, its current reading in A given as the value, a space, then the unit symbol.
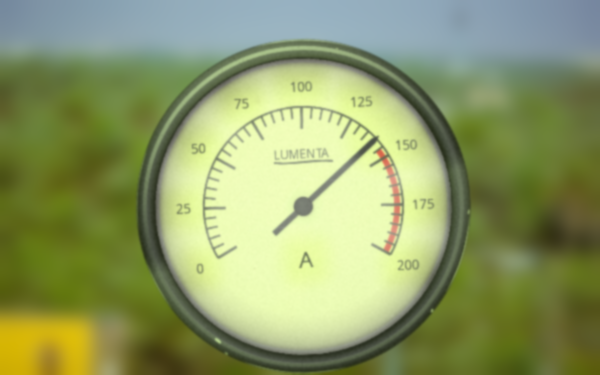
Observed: 140 A
